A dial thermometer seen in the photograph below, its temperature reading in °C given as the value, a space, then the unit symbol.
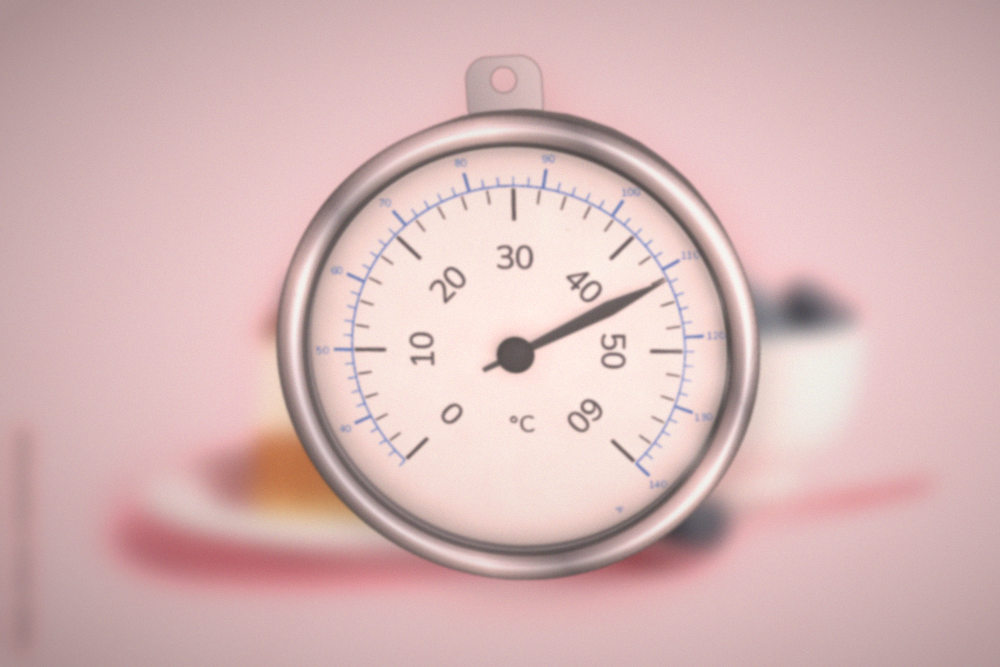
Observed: 44 °C
